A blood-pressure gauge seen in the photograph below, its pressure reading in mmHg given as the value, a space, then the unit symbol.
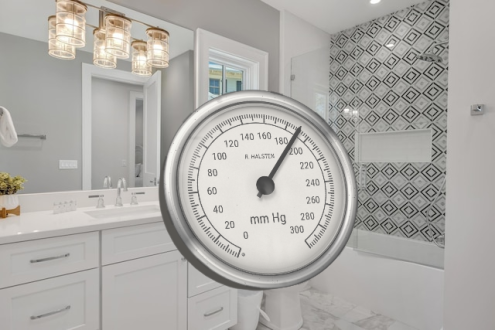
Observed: 190 mmHg
